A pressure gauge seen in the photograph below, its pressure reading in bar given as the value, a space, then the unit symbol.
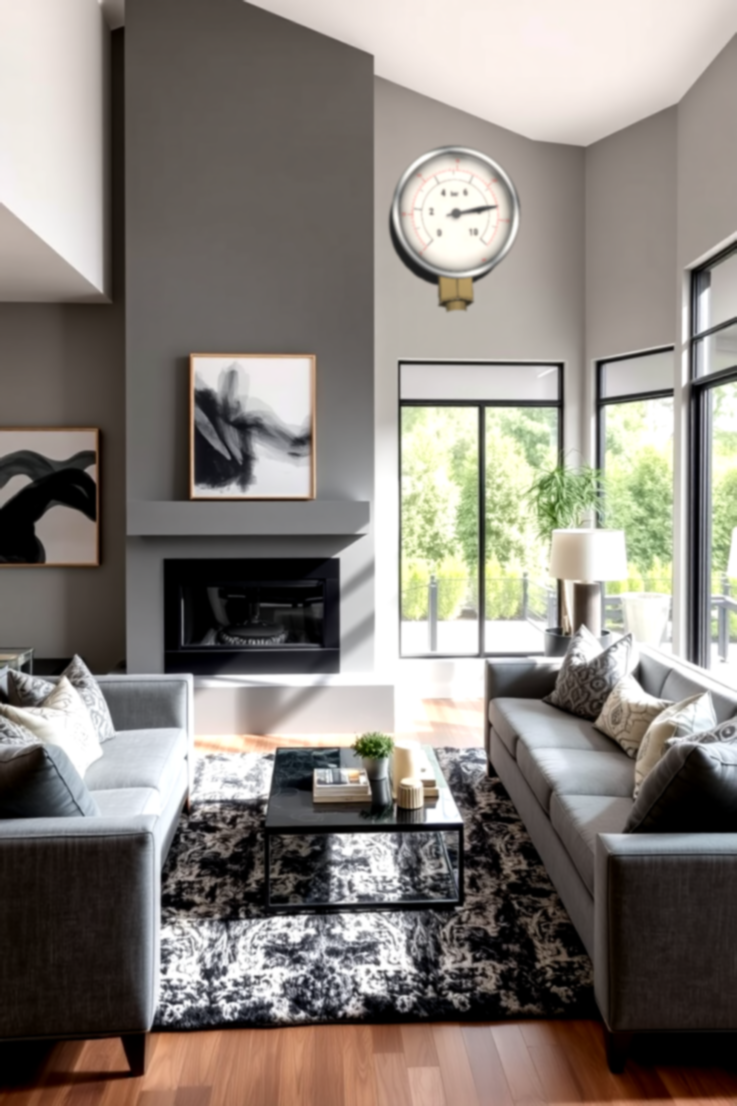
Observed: 8 bar
